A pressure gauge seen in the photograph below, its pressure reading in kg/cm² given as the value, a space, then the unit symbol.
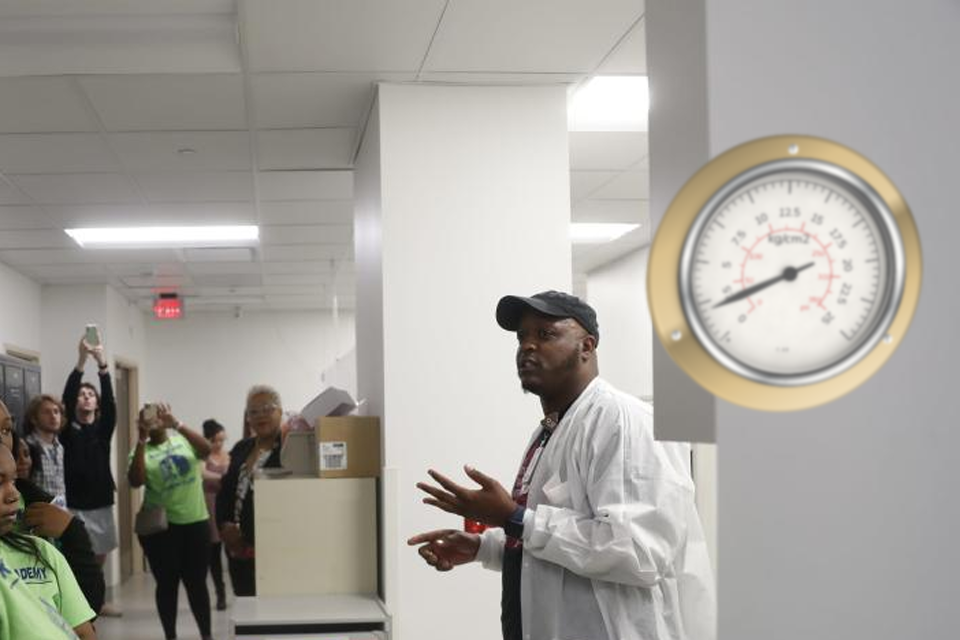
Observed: 2 kg/cm²
